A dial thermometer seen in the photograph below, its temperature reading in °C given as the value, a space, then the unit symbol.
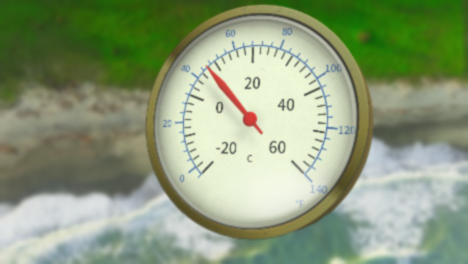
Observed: 8 °C
